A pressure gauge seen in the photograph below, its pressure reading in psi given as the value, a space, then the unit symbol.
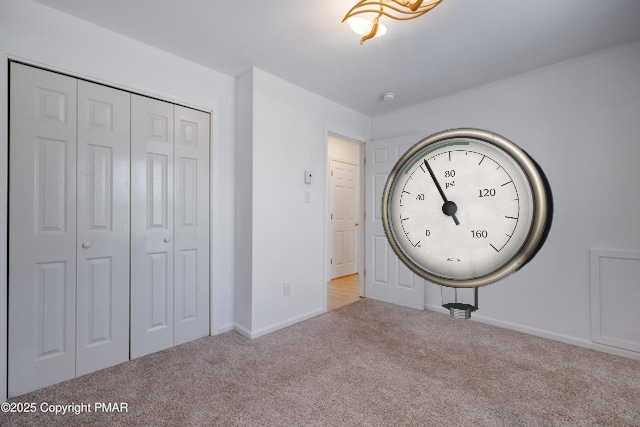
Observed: 65 psi
